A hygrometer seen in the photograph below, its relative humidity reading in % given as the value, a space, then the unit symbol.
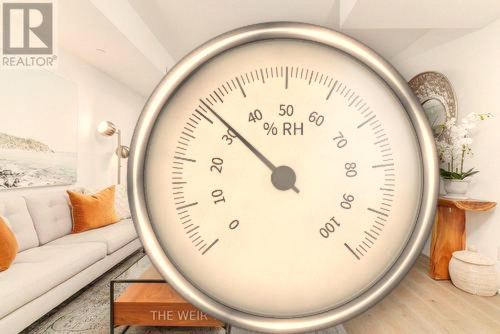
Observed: 32 %
